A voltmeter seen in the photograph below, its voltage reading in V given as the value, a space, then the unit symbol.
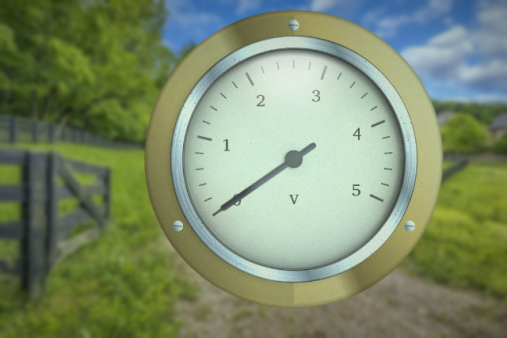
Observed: 0 V
